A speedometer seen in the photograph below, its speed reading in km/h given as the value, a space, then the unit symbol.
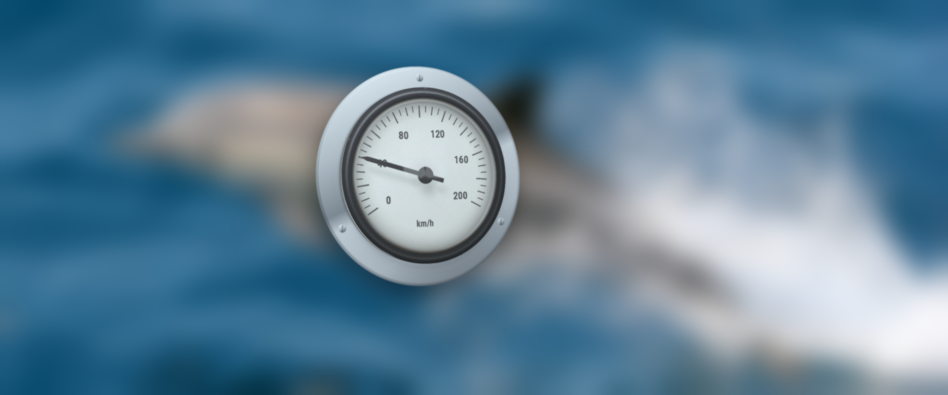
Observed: 40 km/h
